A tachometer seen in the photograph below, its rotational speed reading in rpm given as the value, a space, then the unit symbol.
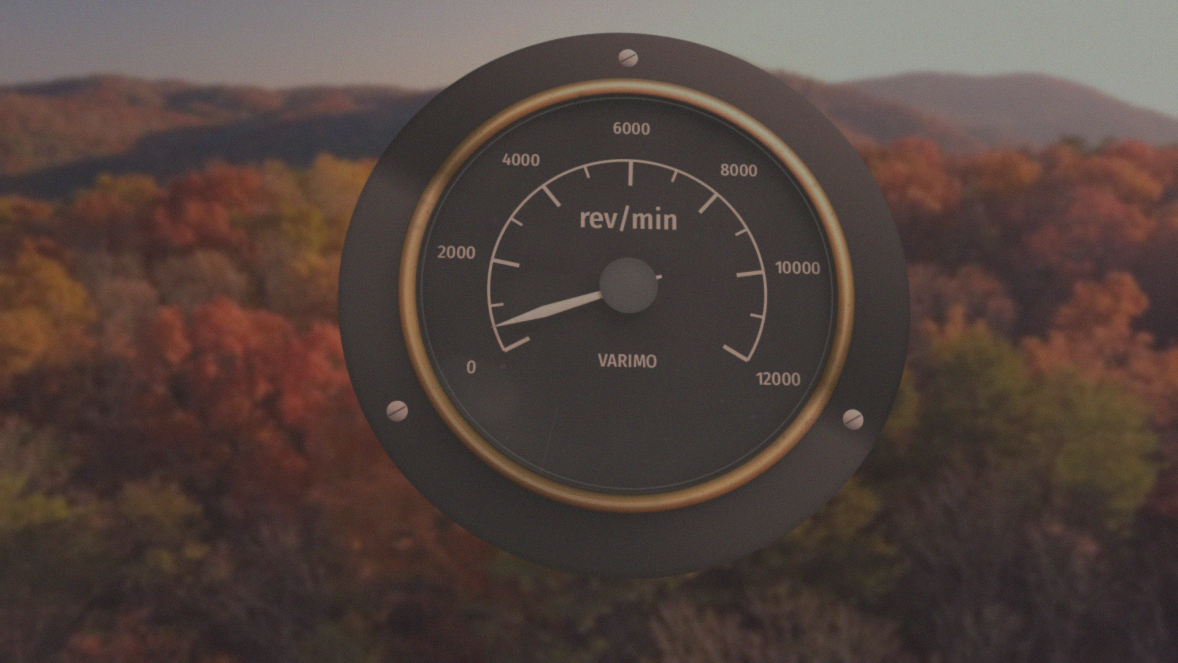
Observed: 500 rpm
